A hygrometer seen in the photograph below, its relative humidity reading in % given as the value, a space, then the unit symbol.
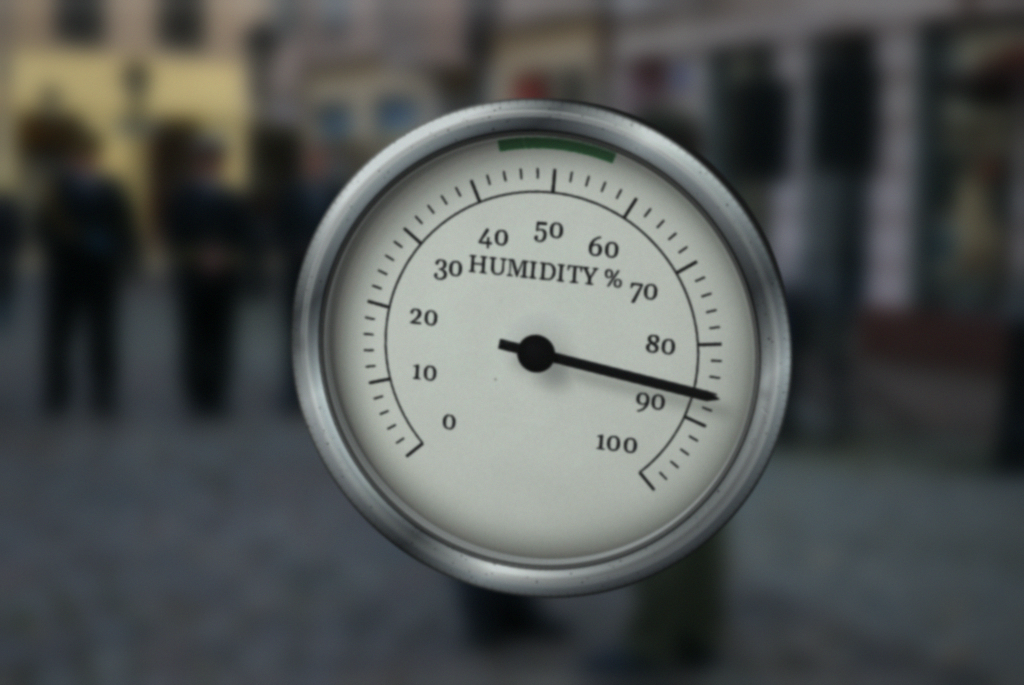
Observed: 86 %
